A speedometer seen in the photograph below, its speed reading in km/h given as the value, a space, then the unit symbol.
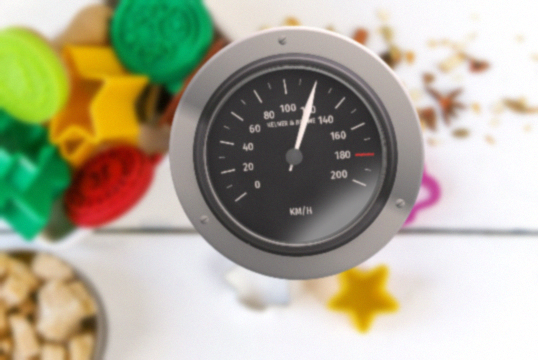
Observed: 120 km/h
